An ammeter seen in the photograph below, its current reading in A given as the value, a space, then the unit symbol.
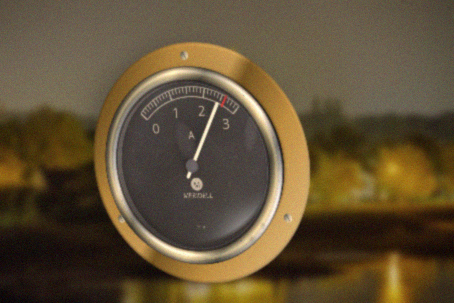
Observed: 2.5 A
